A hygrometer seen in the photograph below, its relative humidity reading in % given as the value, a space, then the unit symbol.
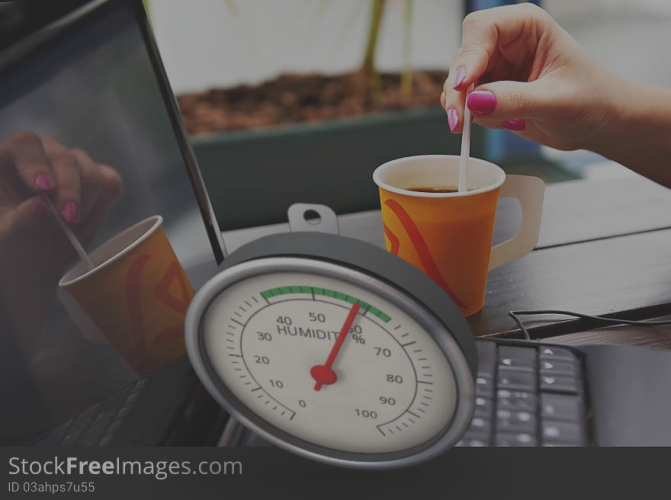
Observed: 58 %
